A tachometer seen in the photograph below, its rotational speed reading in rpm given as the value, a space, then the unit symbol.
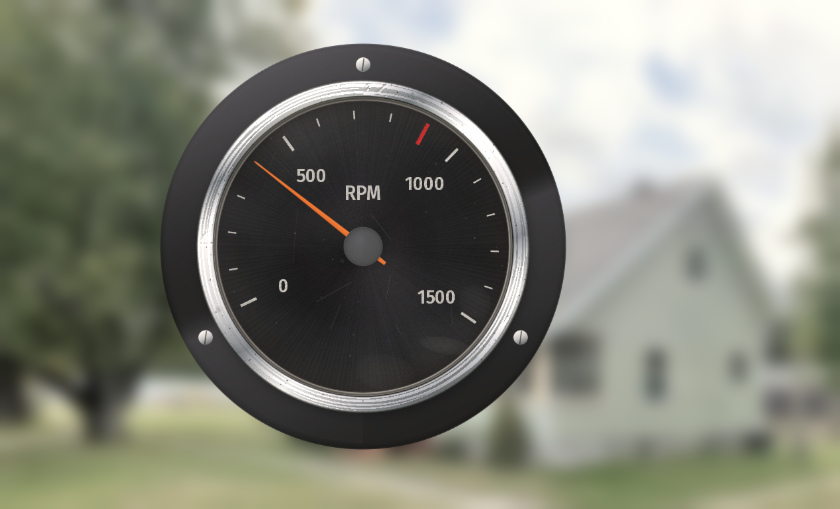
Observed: 400 rpm
